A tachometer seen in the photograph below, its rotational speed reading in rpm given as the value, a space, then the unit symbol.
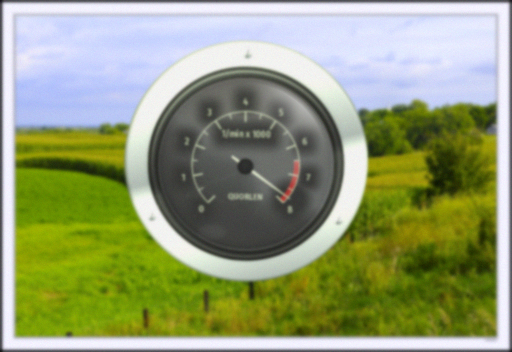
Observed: 7750 rpm
